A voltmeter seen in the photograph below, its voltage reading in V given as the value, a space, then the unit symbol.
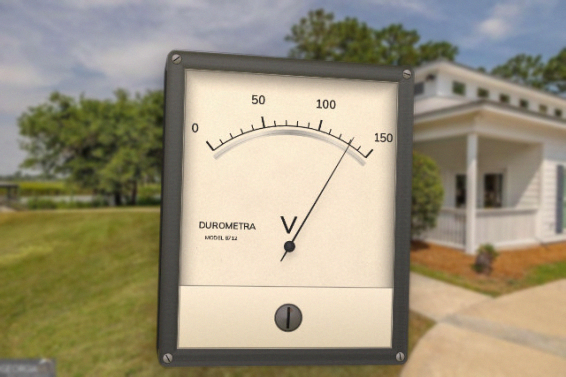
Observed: 130 V
